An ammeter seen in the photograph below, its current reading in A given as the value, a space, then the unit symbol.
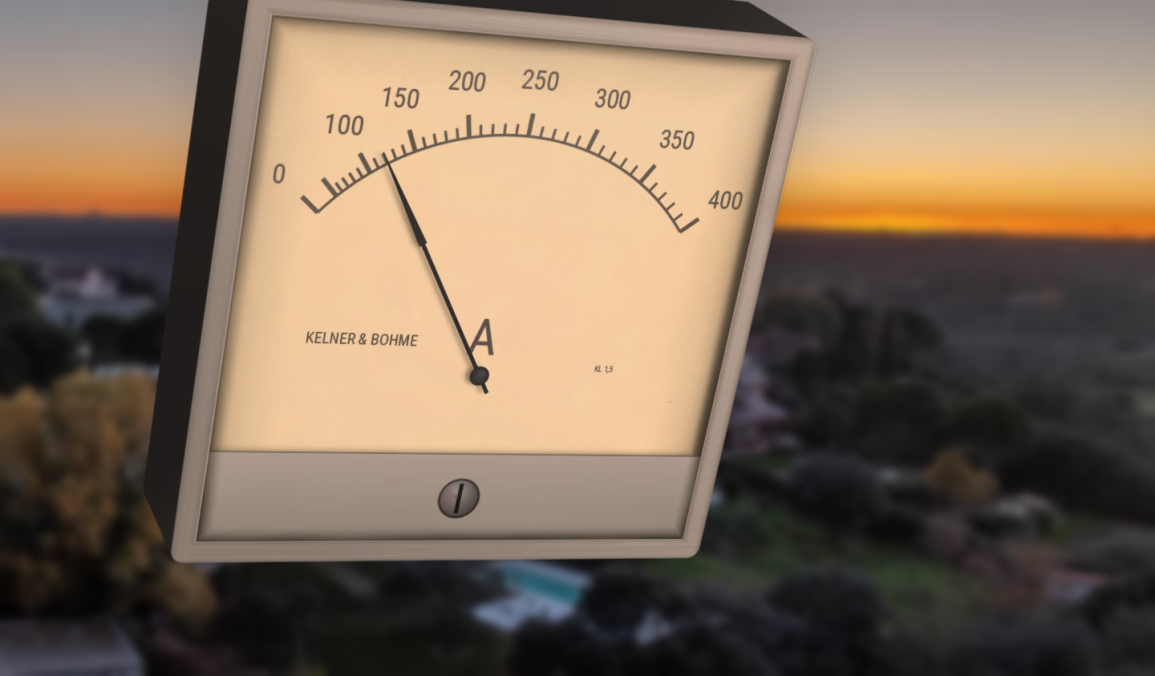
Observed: 120 A
